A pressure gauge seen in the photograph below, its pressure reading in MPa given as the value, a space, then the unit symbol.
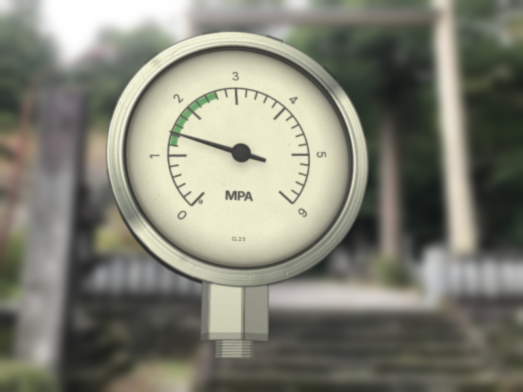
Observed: 1.4 MPa
